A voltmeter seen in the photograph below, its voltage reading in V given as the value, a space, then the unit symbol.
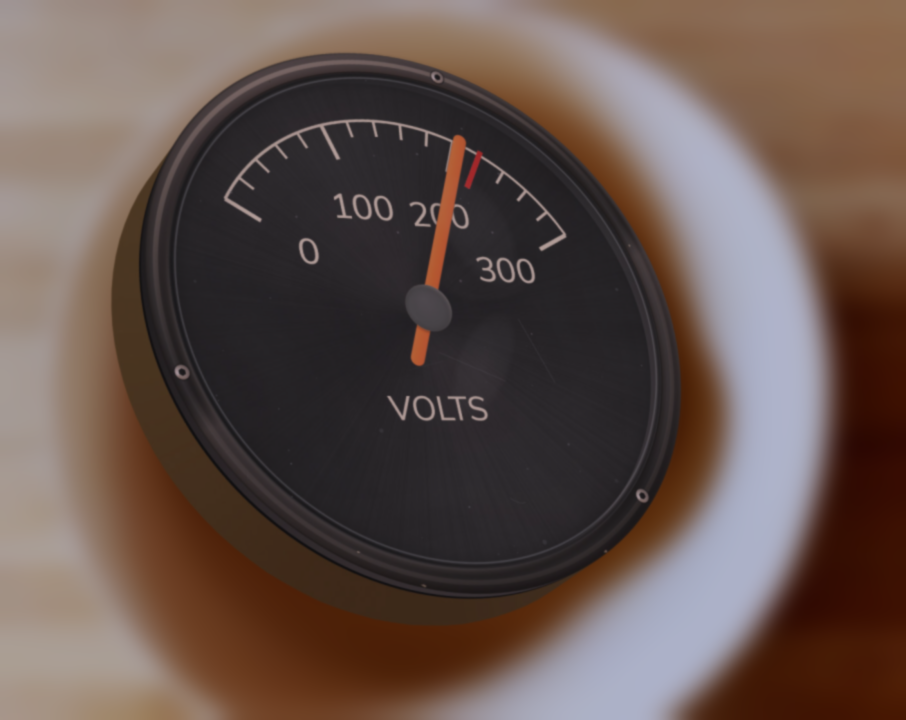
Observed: 200 V
